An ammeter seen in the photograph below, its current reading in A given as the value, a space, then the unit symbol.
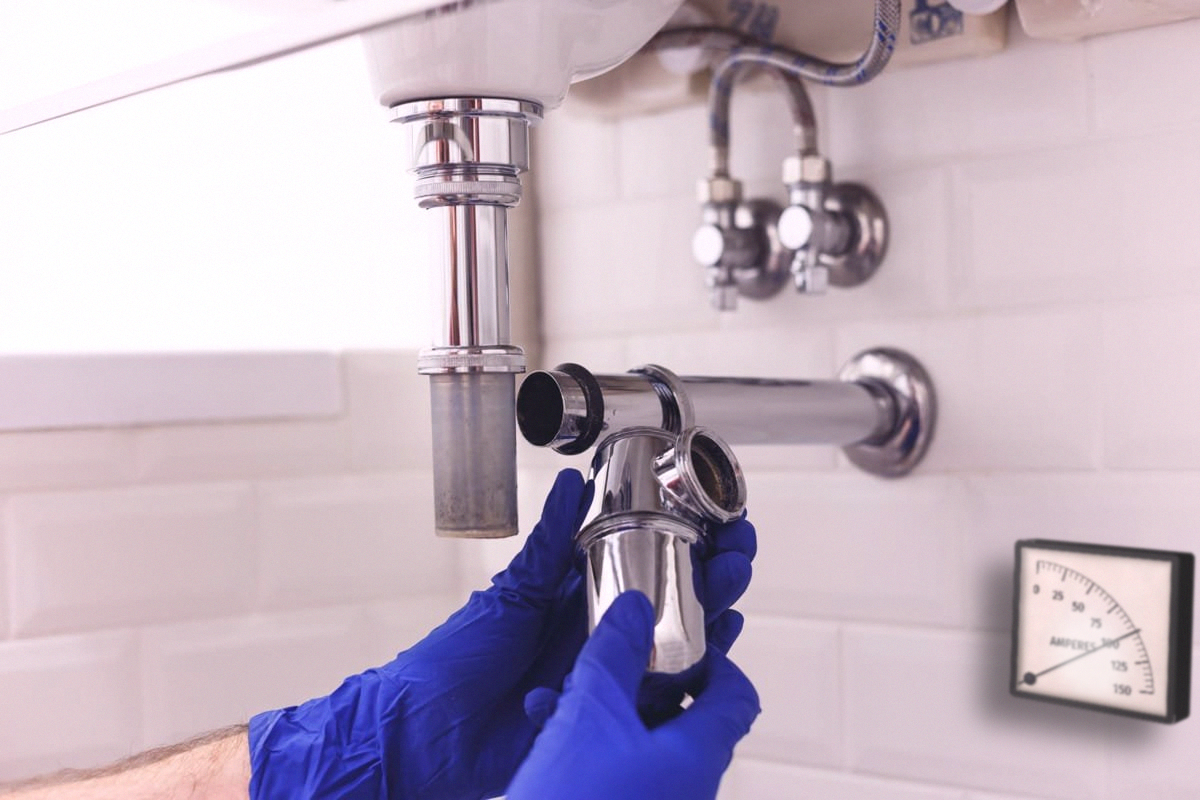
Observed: 100 A
